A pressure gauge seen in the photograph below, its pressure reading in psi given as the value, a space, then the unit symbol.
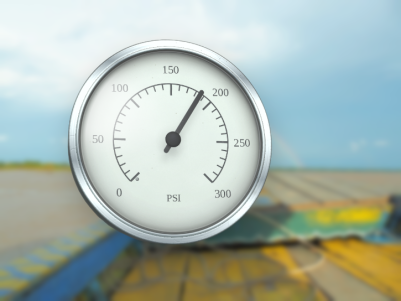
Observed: 185 psi
